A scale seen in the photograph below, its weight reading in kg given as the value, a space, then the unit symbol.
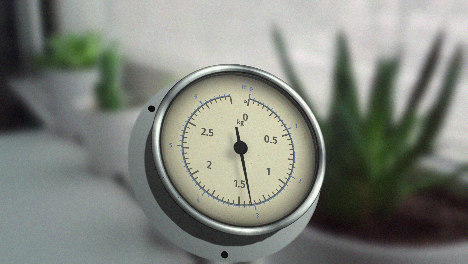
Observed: 1.4 kg
